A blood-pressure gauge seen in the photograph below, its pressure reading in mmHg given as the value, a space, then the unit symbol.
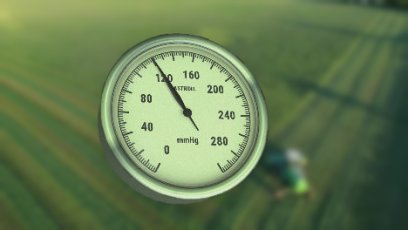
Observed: 120 mmHg
